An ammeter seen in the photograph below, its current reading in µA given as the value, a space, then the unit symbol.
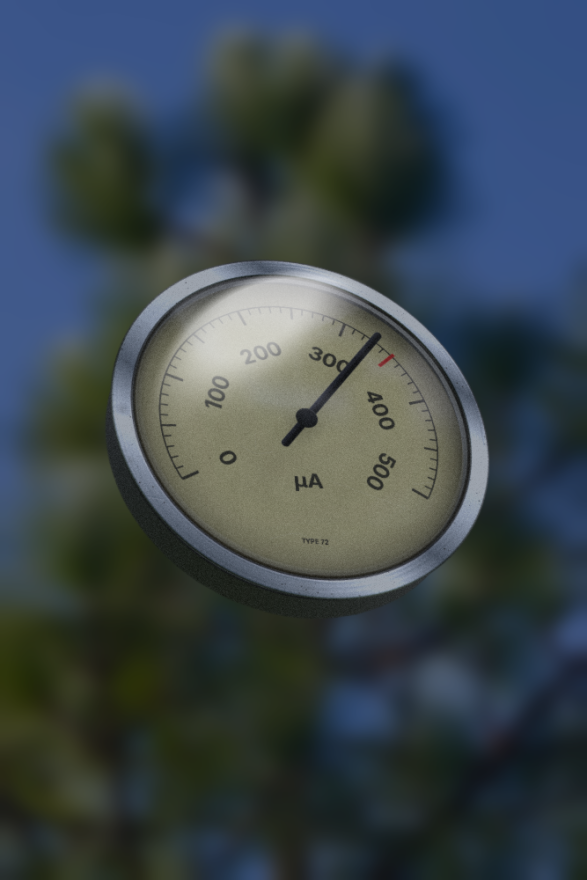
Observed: 330 µA
